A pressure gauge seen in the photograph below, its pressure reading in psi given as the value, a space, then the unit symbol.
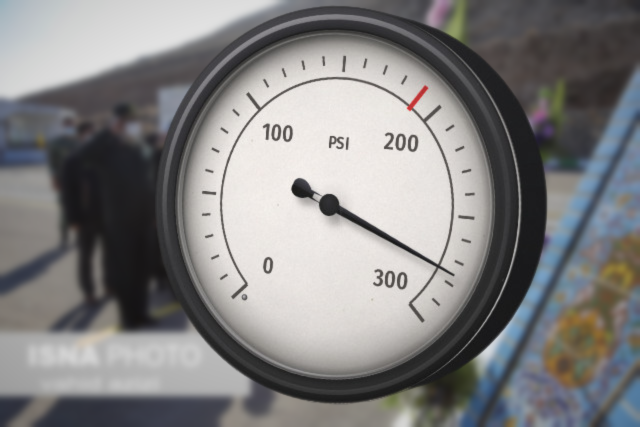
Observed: 275 psi
